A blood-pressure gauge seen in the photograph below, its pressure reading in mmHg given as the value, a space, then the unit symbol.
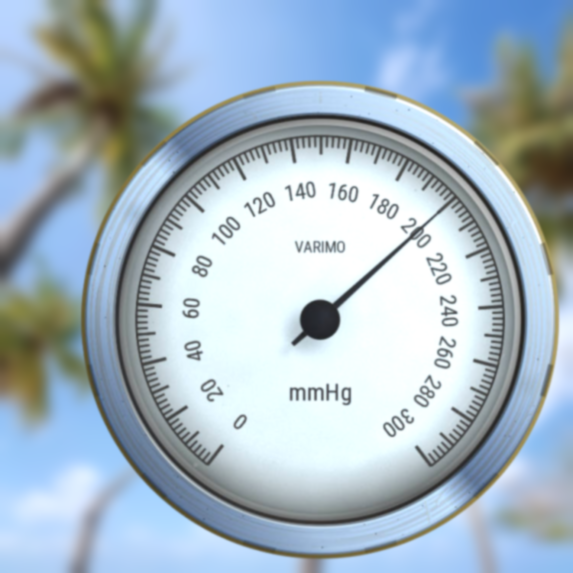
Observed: 200 mmHg
